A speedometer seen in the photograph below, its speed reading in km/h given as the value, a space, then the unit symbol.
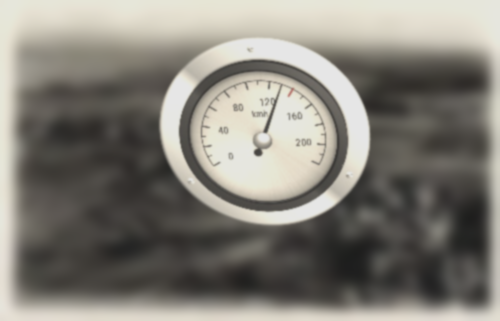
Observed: 130 km/h
